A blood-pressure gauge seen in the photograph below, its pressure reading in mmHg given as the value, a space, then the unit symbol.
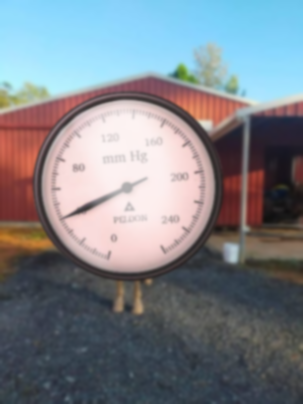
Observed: 40 mmHg
